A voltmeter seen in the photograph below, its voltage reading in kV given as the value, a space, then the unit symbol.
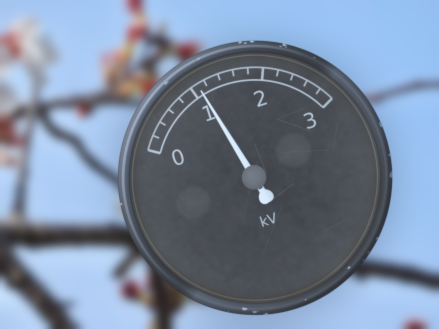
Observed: 1.1 kV
